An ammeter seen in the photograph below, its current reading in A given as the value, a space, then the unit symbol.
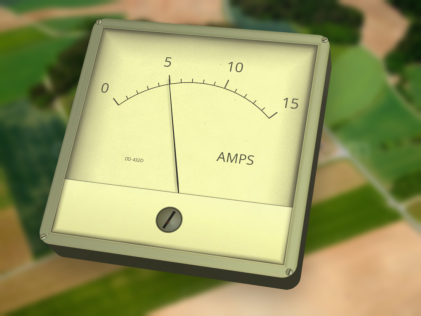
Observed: 5 A
